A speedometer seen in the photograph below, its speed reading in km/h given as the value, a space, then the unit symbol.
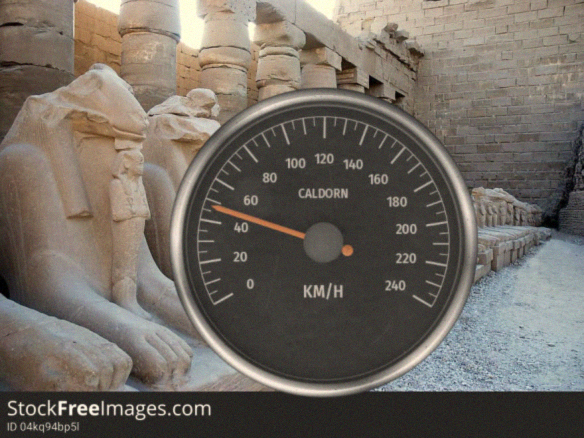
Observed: 47.5 km/h
